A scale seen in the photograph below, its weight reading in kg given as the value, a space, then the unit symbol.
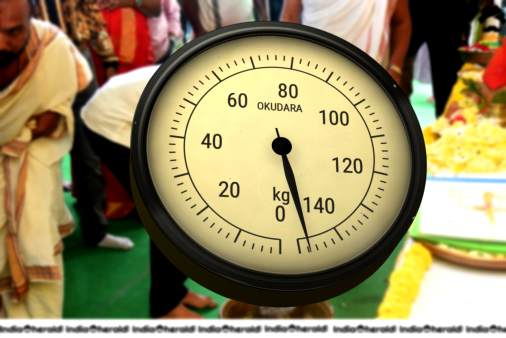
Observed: 148 kg
